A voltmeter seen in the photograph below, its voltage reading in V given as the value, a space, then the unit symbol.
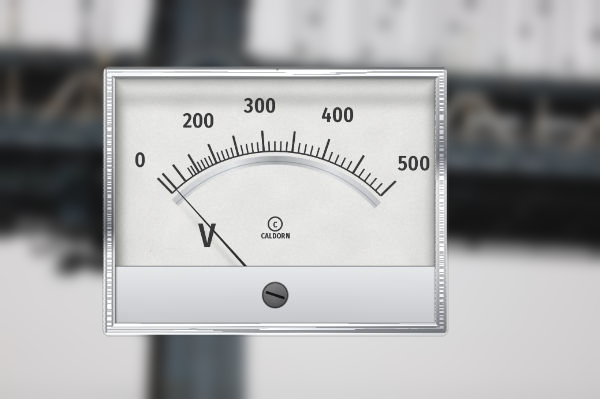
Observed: 50 V
